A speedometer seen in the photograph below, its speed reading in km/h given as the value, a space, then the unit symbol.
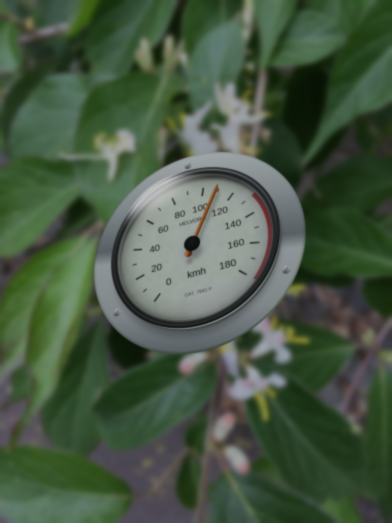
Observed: 110 km/h
